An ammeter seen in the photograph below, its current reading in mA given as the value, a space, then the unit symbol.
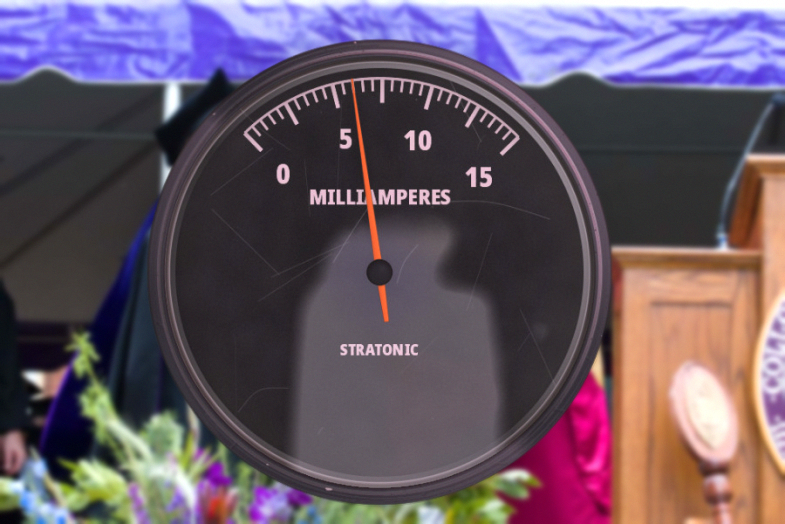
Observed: 6 mA
